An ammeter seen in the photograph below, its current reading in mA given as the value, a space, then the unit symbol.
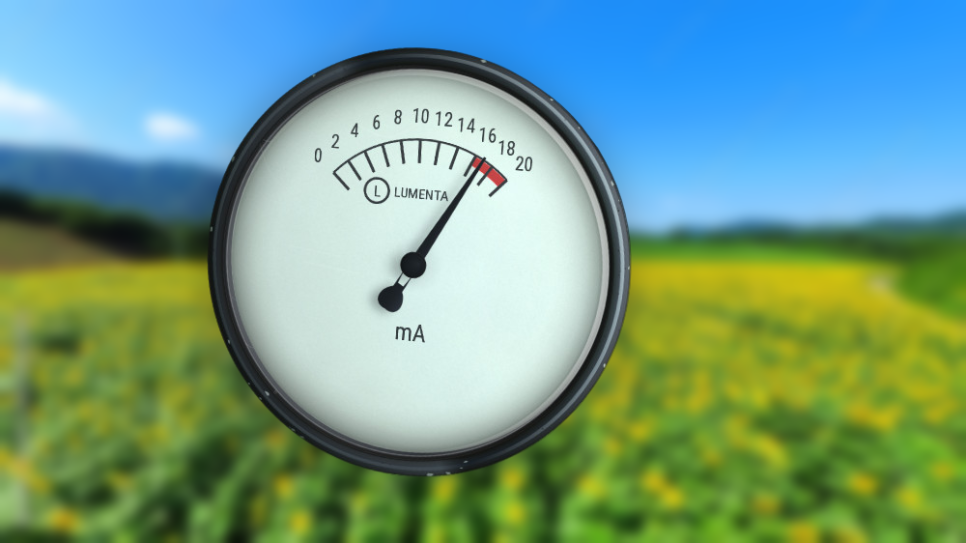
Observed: 17 mA
